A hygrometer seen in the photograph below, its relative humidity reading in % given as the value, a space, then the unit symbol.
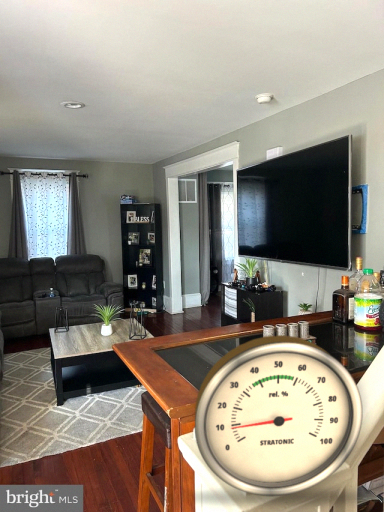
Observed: 10 %
